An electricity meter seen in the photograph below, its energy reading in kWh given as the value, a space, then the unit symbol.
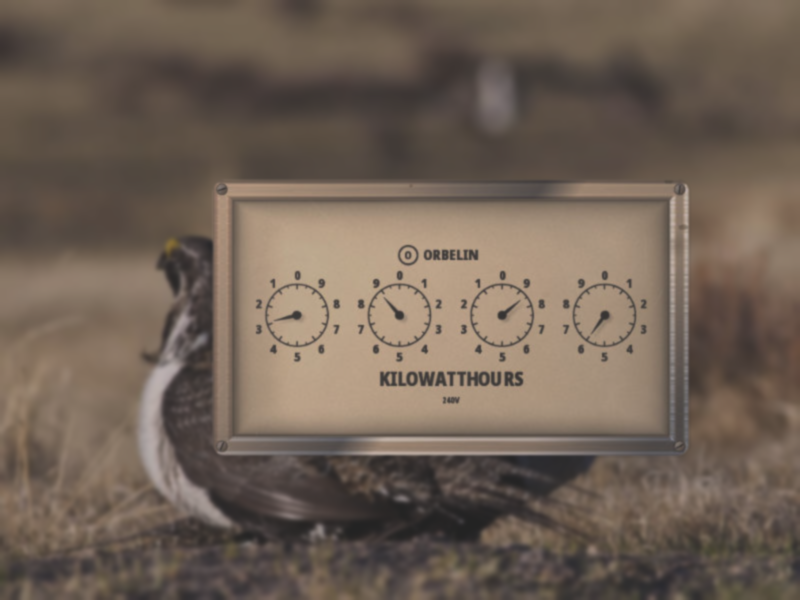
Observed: 2886 kWh
